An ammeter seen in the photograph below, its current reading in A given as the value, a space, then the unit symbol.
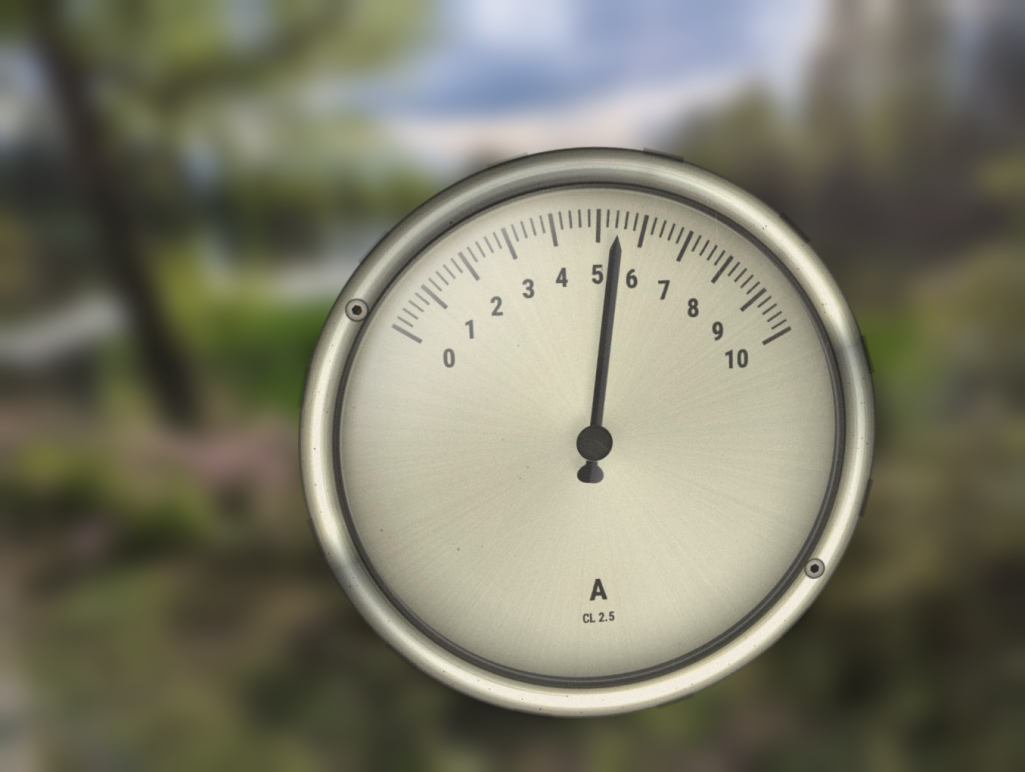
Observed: 5.4 A
